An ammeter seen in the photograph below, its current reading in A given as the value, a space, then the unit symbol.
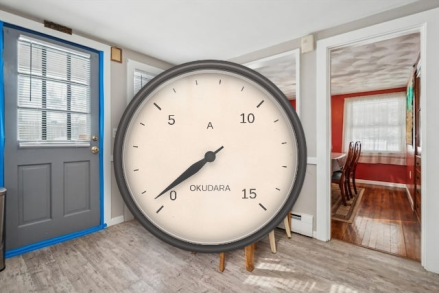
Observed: 0.5 A
